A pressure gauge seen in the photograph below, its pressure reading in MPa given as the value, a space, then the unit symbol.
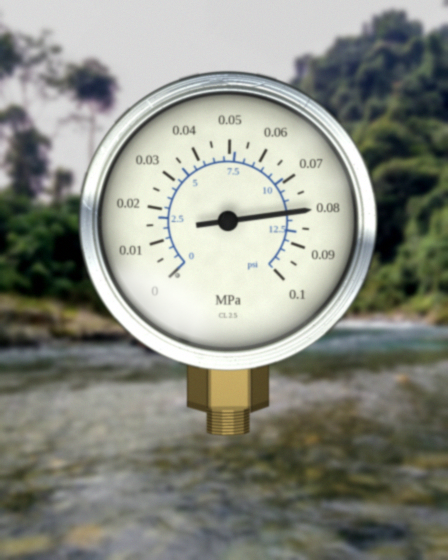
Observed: 0.08 MPa
